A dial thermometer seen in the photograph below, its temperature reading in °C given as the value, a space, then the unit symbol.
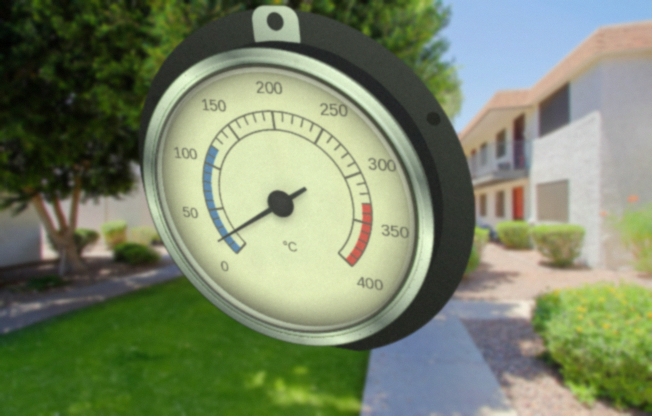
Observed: 20 °C
